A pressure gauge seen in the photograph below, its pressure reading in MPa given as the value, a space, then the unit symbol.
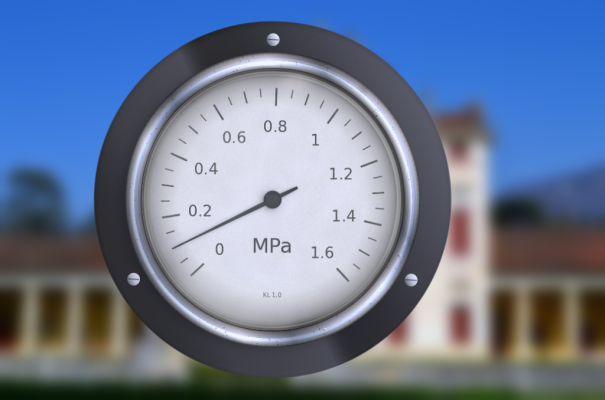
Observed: 0.1 MPa
